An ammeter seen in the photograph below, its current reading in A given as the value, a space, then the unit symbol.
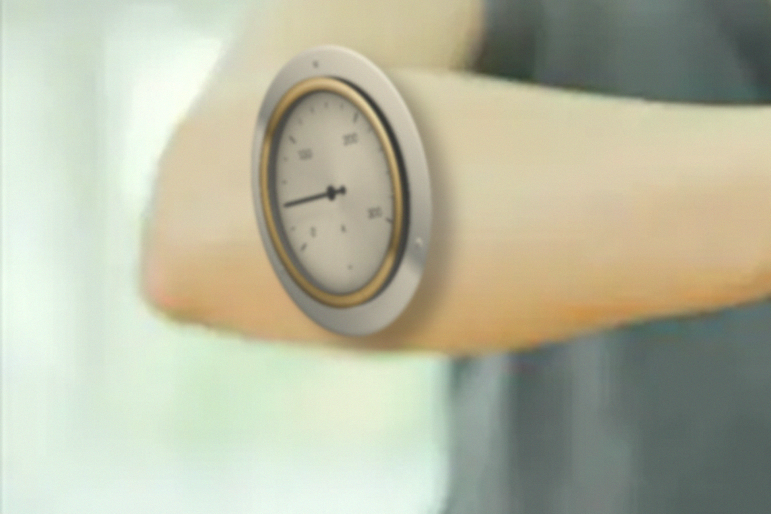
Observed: 40 A
